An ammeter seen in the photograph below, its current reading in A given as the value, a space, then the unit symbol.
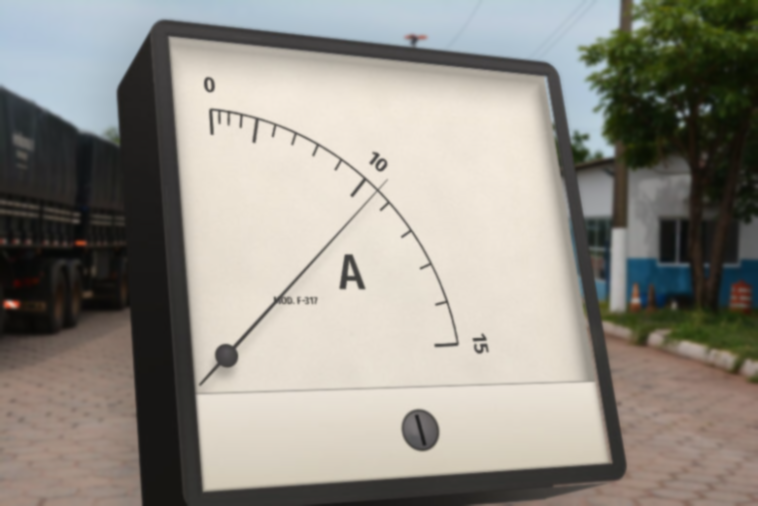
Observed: 10.5 A
